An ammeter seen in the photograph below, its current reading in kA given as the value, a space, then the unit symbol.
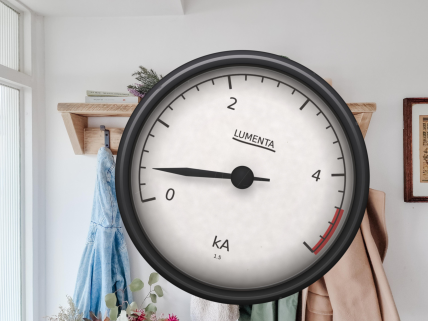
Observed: 0.4 kA
